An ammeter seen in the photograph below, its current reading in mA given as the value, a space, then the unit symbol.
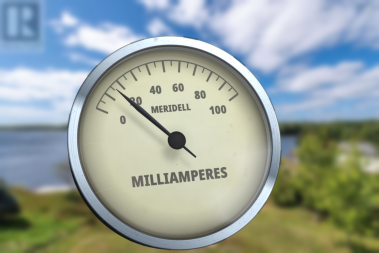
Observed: 15 mA
